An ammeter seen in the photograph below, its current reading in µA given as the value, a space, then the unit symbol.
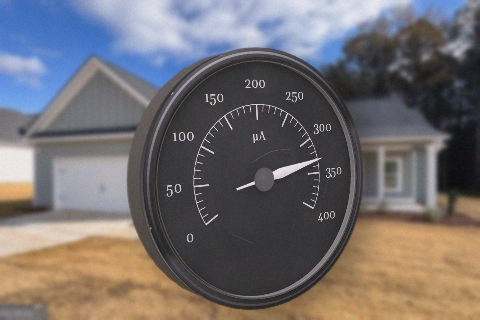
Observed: 330 µA
